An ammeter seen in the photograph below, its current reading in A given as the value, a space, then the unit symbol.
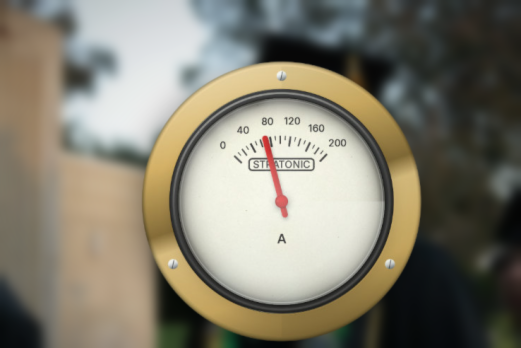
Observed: 70 A
